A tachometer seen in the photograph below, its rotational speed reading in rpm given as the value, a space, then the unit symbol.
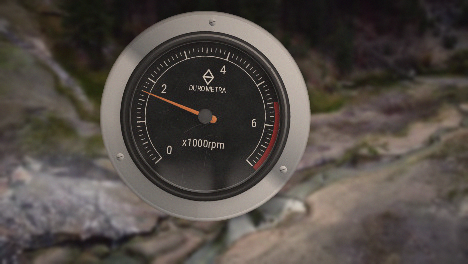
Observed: 1700 rpm
